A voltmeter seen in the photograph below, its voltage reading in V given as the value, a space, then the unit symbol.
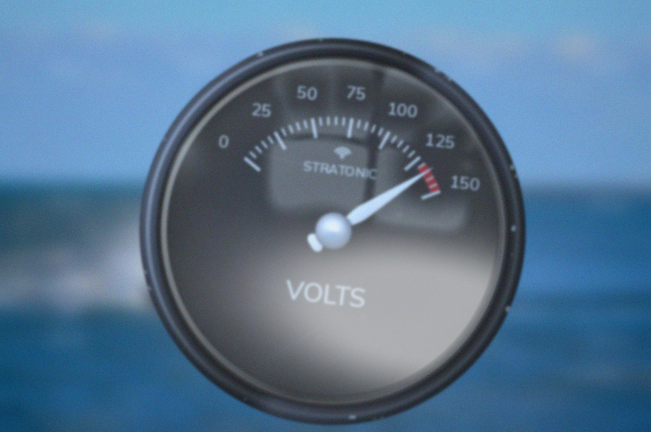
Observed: 135 V
